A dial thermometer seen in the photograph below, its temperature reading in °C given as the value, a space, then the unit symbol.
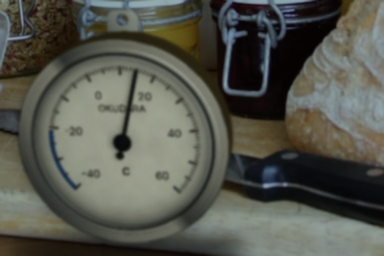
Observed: 15 °C
